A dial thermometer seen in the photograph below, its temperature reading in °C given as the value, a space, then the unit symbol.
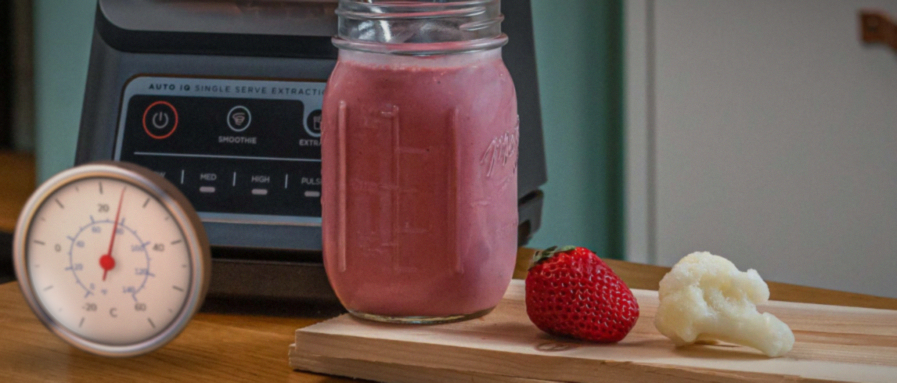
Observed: 25 °C
